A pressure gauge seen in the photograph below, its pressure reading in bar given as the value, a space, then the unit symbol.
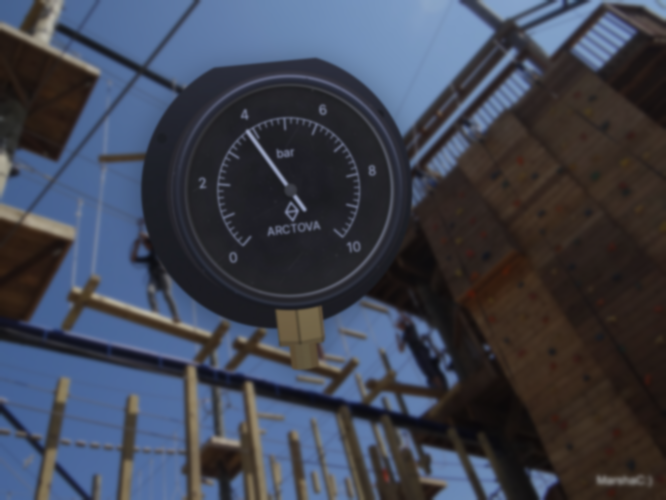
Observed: 3.8 bar
